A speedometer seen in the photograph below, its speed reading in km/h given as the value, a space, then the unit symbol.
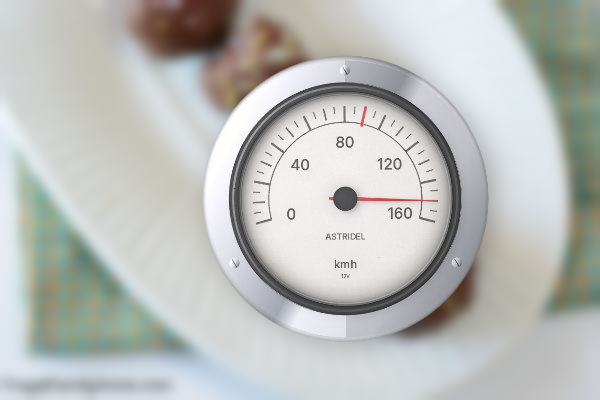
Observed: 150 km/h
